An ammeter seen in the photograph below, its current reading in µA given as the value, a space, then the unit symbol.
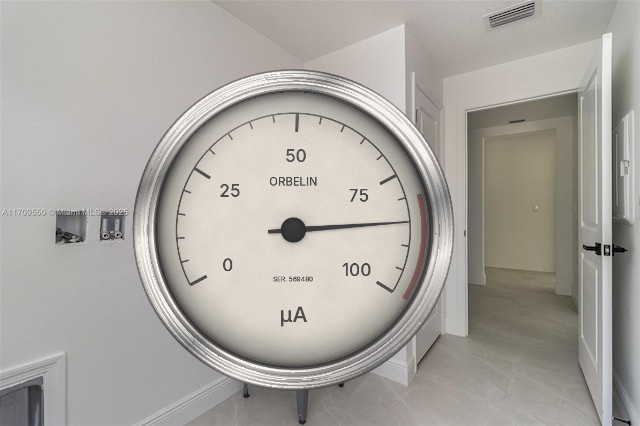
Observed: 85 µA
